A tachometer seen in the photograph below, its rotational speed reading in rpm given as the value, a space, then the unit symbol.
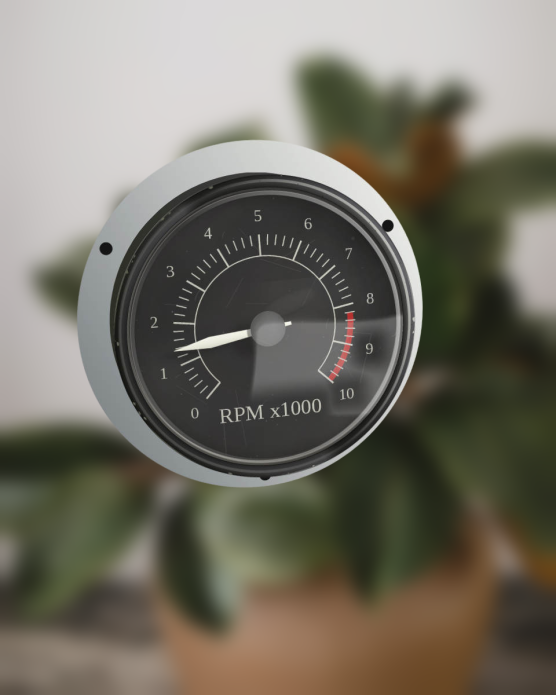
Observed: 1400 rpm
